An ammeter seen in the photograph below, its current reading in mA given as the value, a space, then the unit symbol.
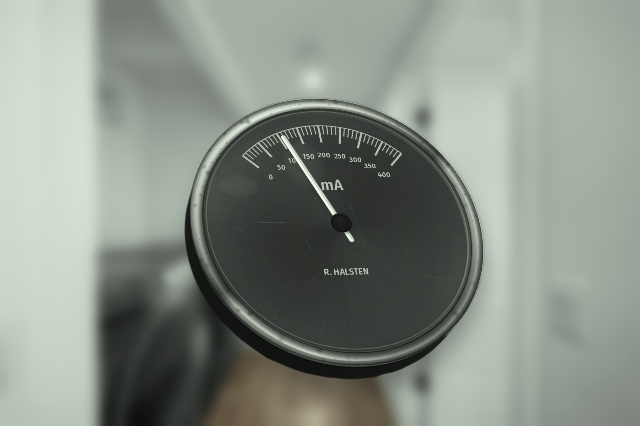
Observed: 100 mA
